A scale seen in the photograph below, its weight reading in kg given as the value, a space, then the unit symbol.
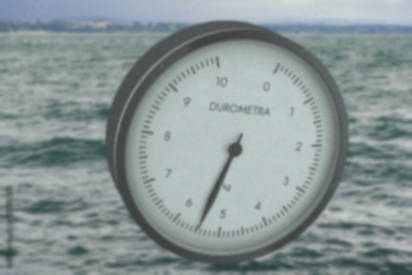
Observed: 5.5 kg
